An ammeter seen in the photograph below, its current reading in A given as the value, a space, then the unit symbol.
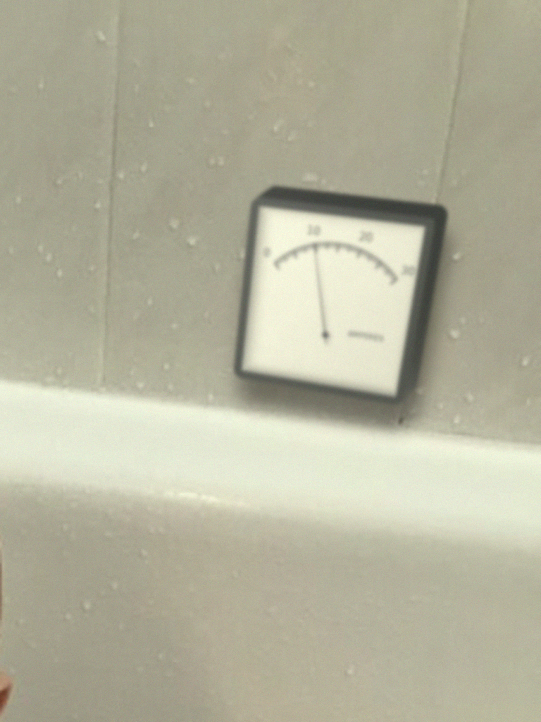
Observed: 10 A
